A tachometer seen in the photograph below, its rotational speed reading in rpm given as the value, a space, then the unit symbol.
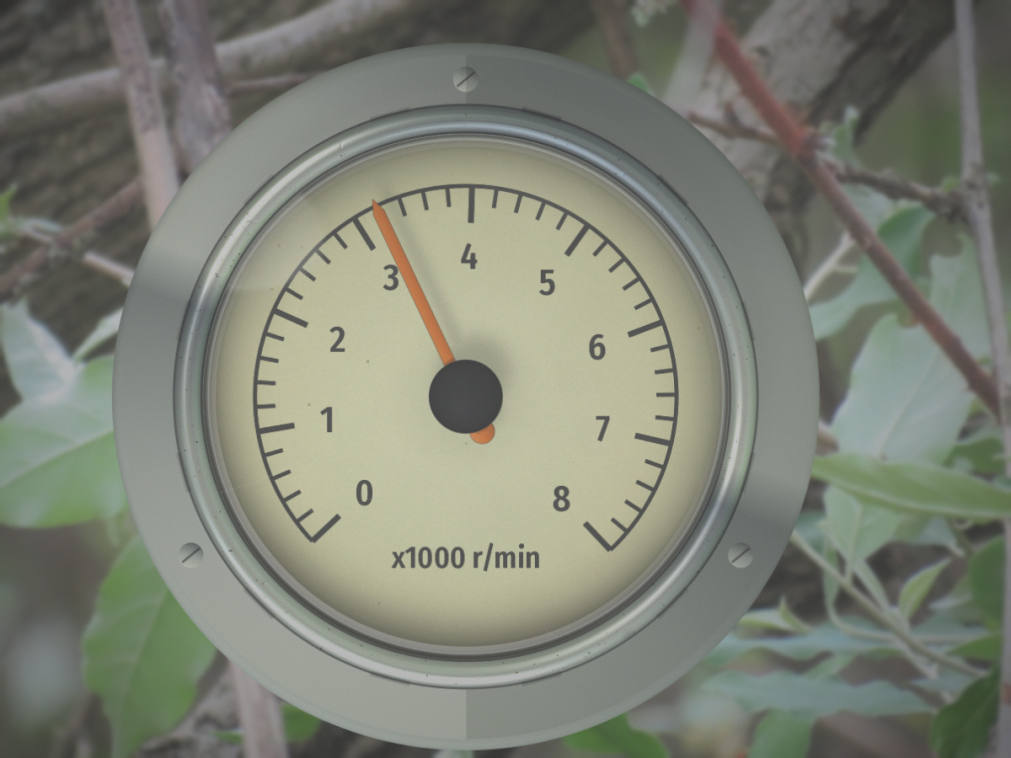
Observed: 3200 rpm
